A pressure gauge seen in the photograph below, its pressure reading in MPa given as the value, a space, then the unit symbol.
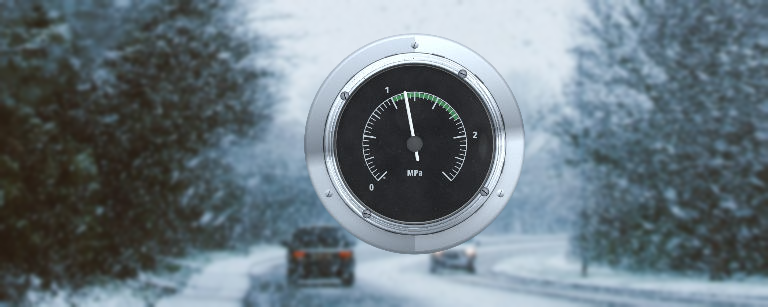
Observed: 1.15 MPa
